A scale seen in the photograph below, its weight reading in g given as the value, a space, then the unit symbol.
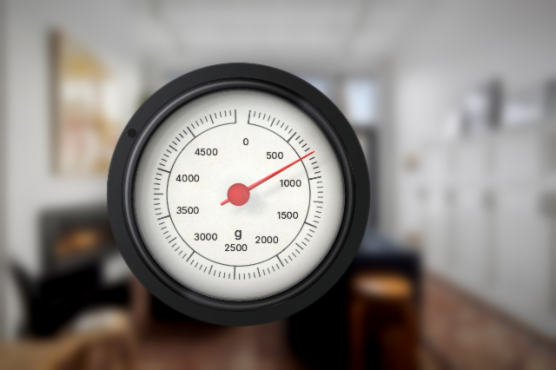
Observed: 750 g
